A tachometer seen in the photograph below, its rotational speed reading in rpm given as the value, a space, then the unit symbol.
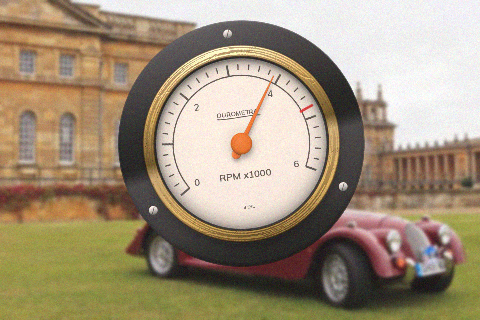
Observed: 3900 rpm
